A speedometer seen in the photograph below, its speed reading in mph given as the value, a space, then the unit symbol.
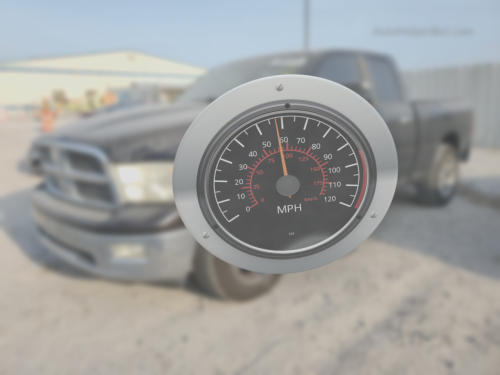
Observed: 57.5 mph
